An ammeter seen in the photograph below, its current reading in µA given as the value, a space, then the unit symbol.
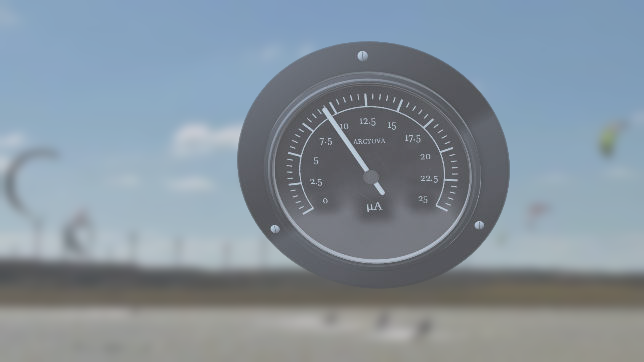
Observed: 9.5 µA
